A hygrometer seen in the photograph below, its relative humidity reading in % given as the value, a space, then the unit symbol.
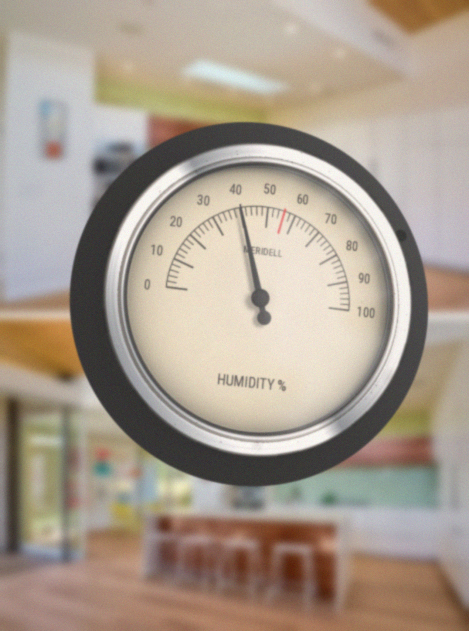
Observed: 40 %
